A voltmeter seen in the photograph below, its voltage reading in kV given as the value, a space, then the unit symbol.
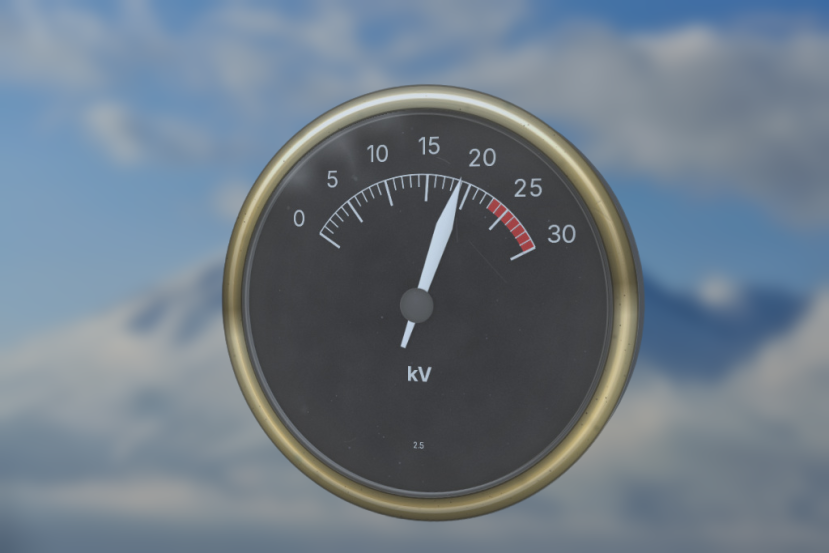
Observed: 19 kV
